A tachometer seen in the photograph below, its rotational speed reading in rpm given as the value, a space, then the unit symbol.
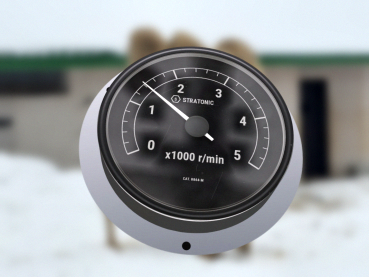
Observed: 1400 rpm
